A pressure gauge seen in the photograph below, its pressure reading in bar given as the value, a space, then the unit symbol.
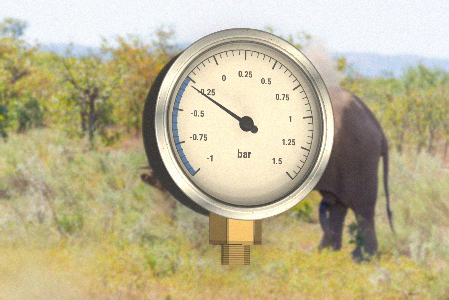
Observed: -0.3 bar
